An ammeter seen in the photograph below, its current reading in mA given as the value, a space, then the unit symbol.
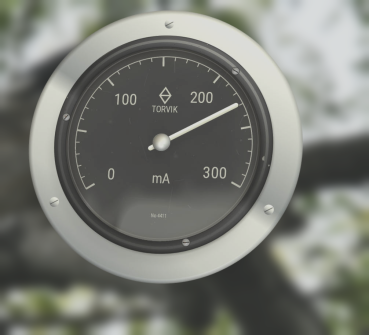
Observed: 230 mA
